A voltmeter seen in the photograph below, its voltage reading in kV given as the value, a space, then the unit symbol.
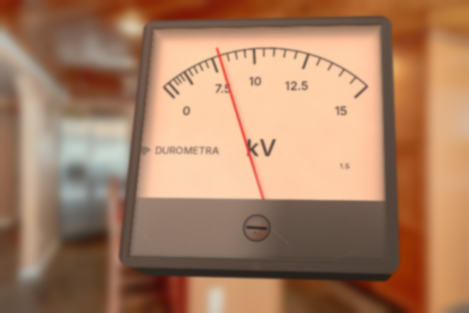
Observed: 8 kV
